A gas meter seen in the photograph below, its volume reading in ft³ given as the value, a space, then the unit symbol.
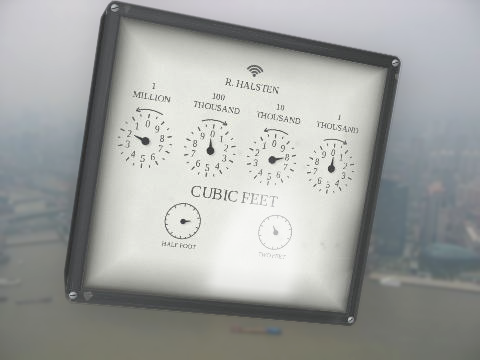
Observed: 198000 ft³
